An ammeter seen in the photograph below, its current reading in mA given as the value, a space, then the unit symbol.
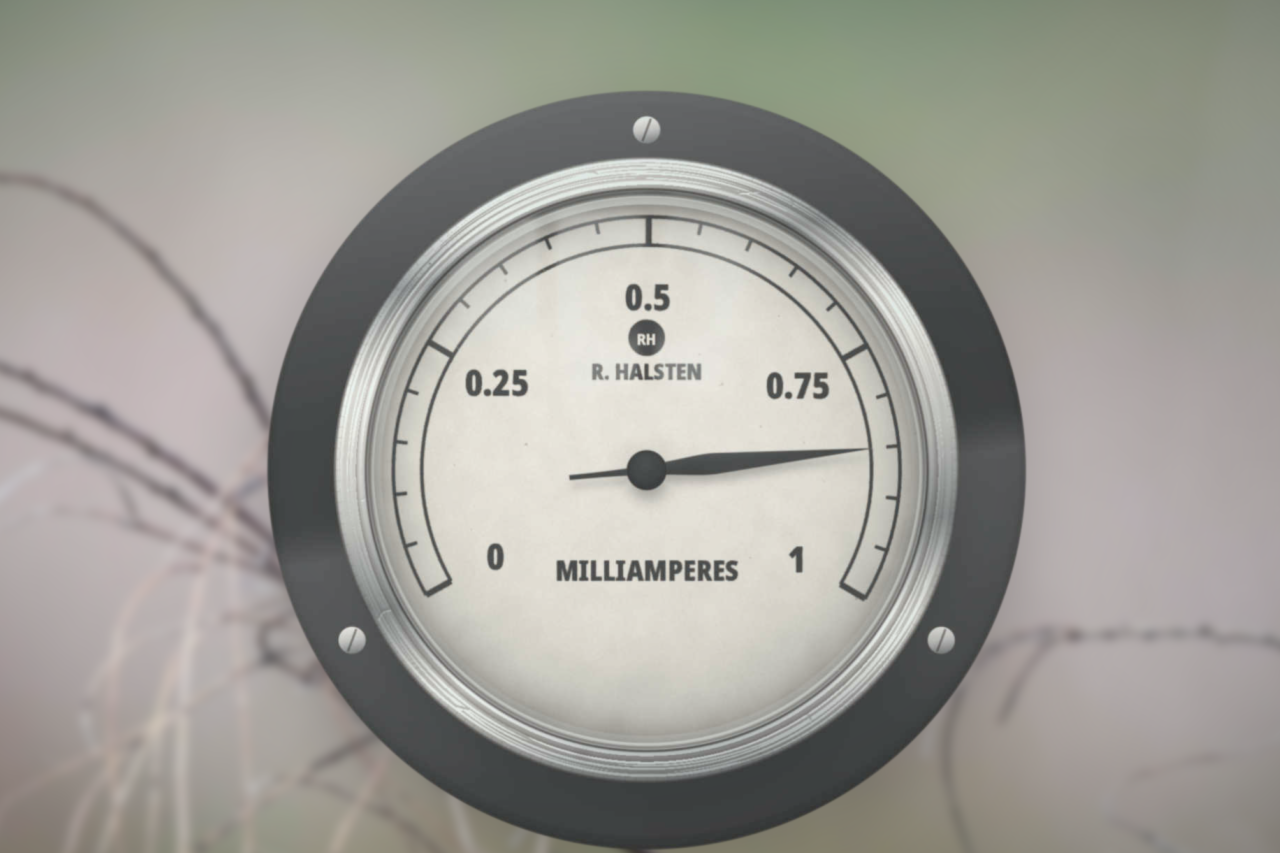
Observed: 0.85 mA
